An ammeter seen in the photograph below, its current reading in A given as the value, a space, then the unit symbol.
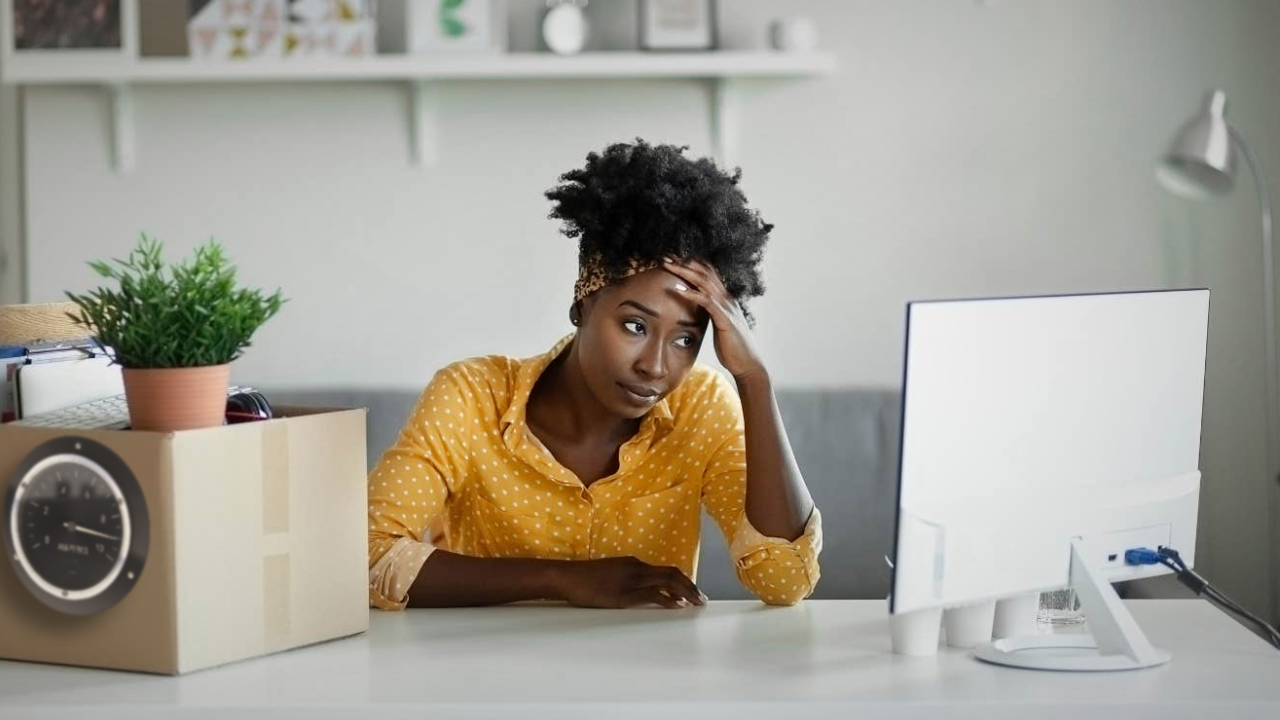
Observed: 9 A
